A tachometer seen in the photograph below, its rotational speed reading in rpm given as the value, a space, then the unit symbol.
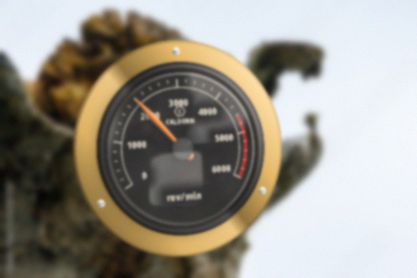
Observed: 2000 rpm
